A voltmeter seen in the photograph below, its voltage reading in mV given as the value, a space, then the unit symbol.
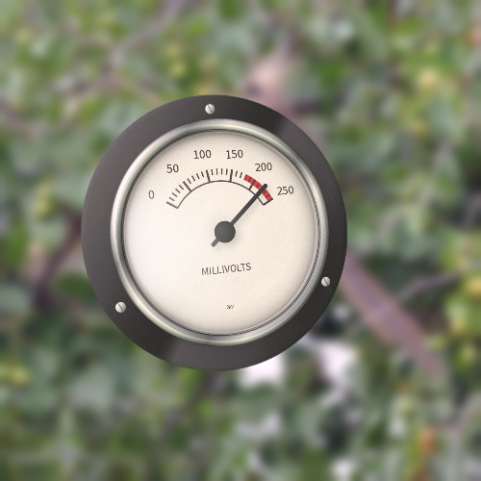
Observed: 220 mV
